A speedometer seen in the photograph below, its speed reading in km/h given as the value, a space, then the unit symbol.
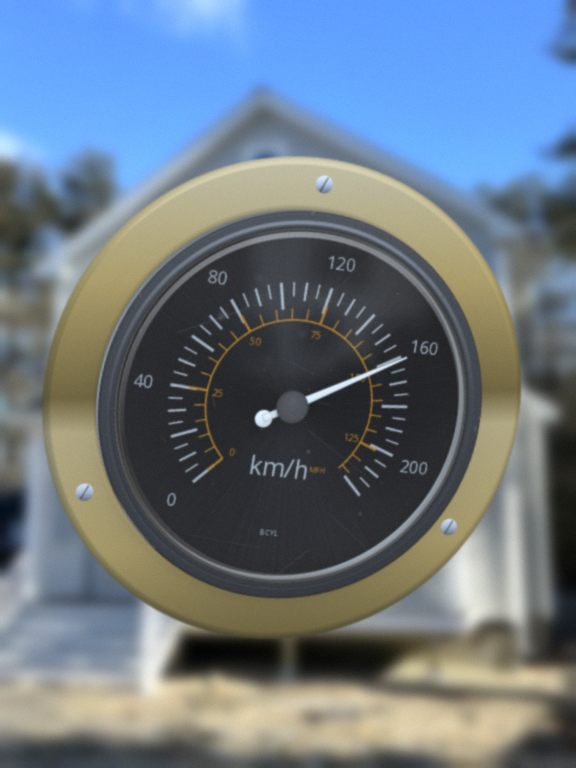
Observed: 160 km/h
